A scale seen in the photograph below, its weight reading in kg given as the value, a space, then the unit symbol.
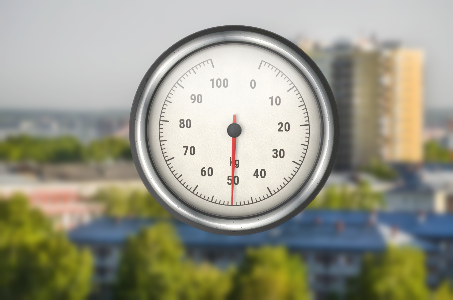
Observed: 50 kg
